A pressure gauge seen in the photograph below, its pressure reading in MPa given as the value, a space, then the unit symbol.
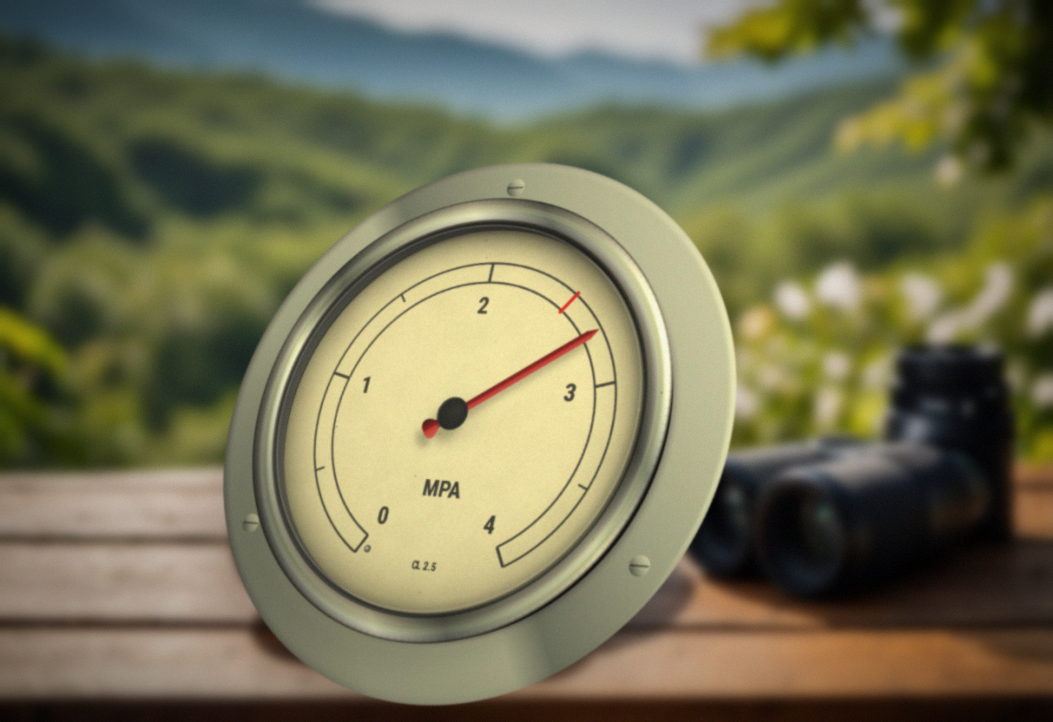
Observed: 2.75 MPa
